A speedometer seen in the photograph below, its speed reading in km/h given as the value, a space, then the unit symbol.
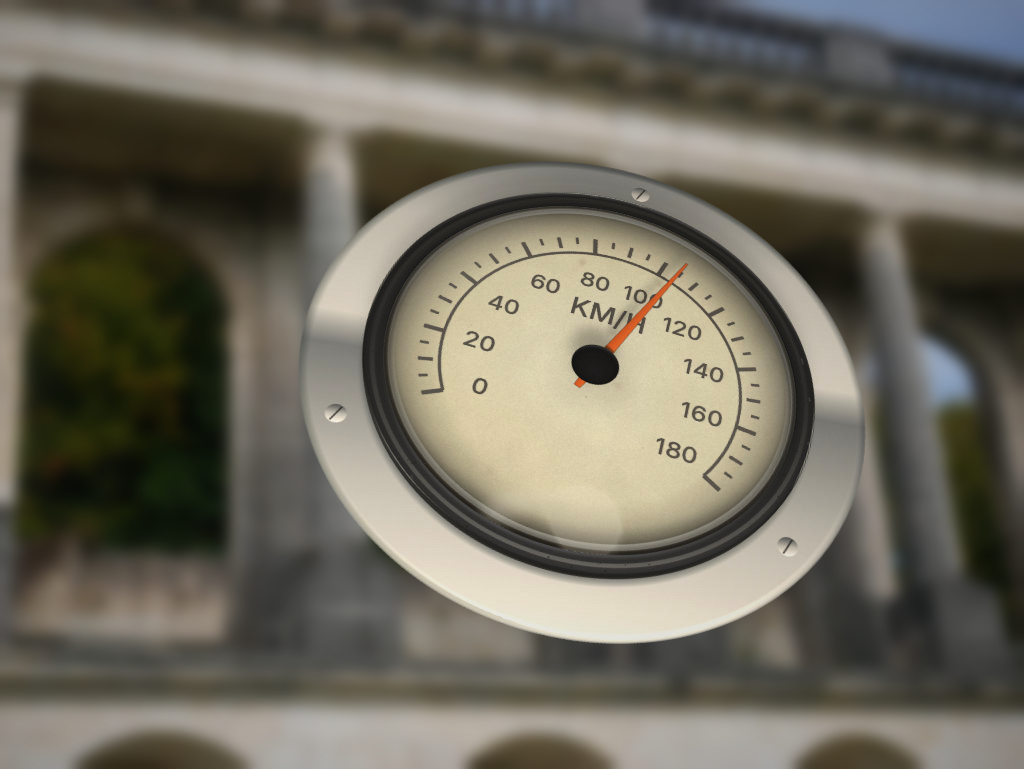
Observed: 105 km/h
